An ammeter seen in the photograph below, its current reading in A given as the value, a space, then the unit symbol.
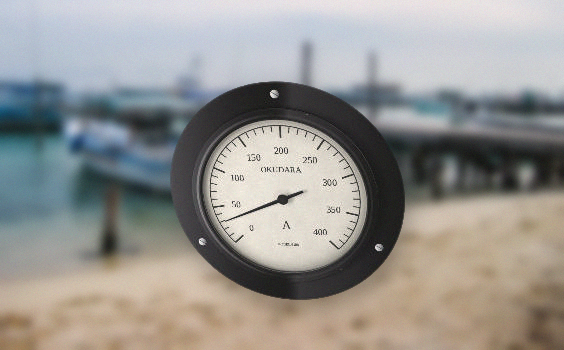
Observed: 30 A
